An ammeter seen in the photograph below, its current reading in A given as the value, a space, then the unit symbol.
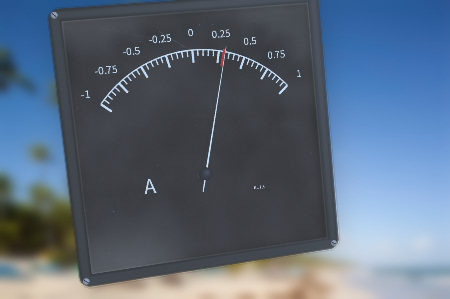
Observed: 0.3 A
